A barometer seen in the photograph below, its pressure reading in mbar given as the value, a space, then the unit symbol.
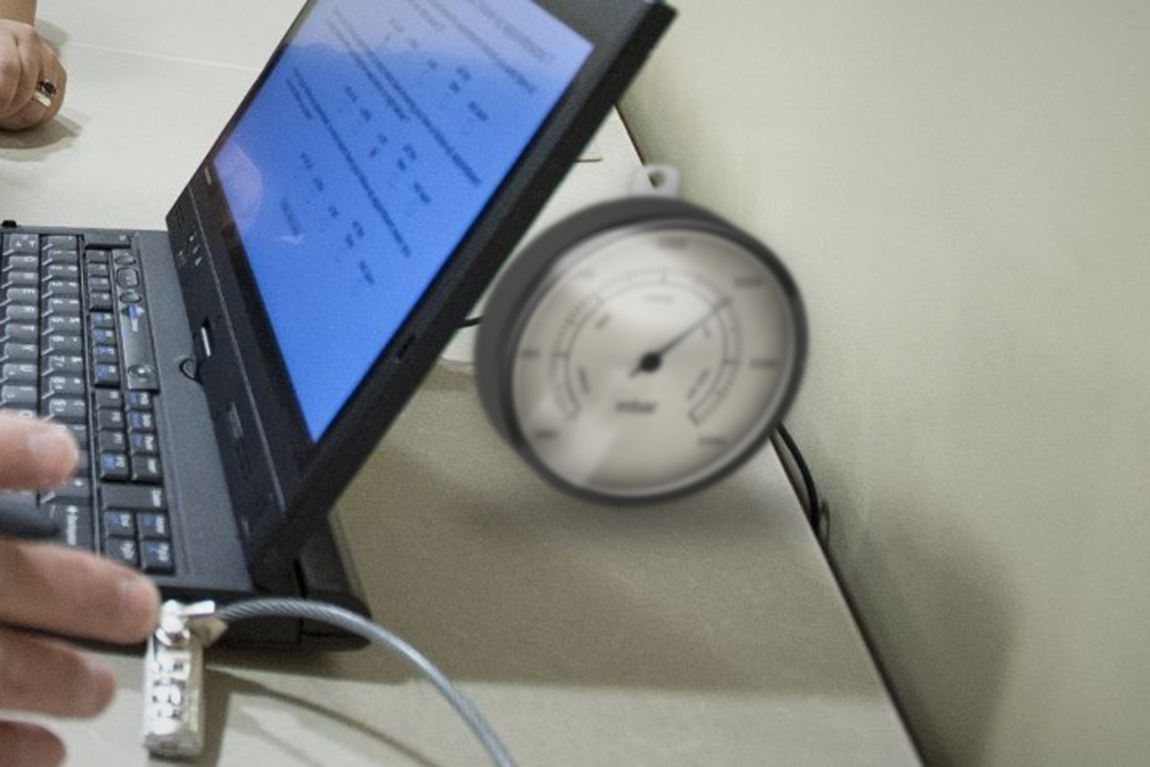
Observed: 1020 mbar
